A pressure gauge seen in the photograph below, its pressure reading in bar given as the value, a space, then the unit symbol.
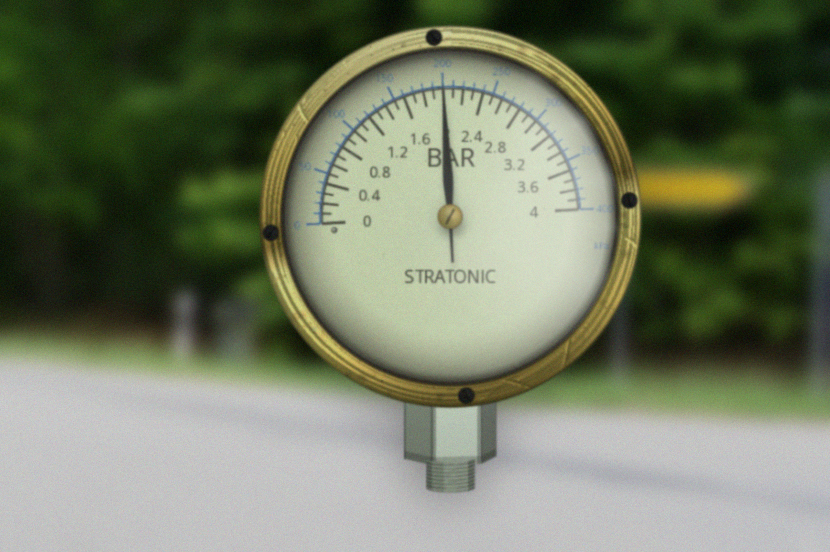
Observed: 2 bar
